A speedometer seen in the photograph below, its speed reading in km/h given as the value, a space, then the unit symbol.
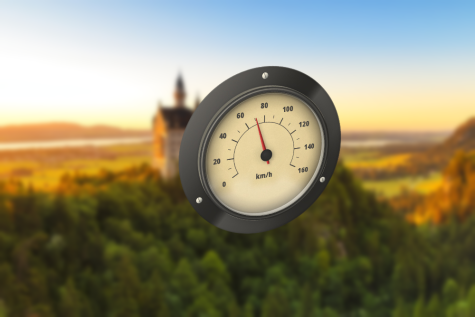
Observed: 70 km/h
